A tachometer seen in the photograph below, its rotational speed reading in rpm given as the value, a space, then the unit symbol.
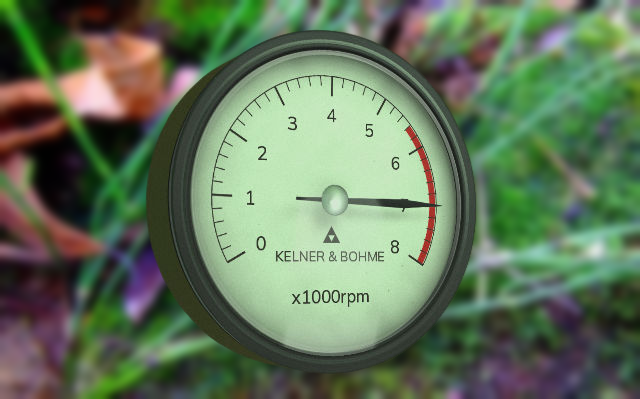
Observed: 7000 rpm
